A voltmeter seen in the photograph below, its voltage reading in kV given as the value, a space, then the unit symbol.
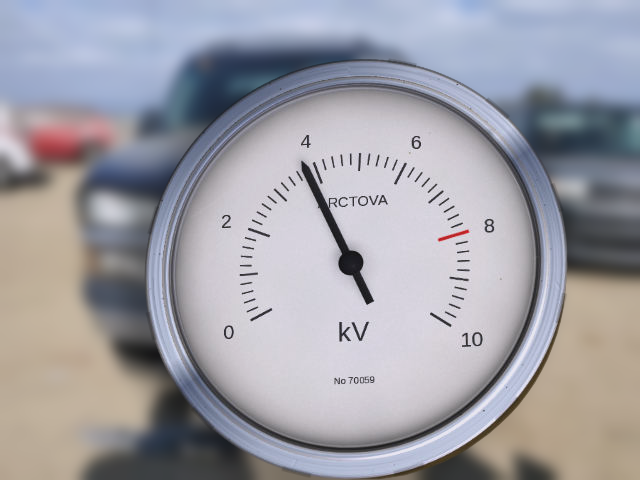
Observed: 3.8 kV
